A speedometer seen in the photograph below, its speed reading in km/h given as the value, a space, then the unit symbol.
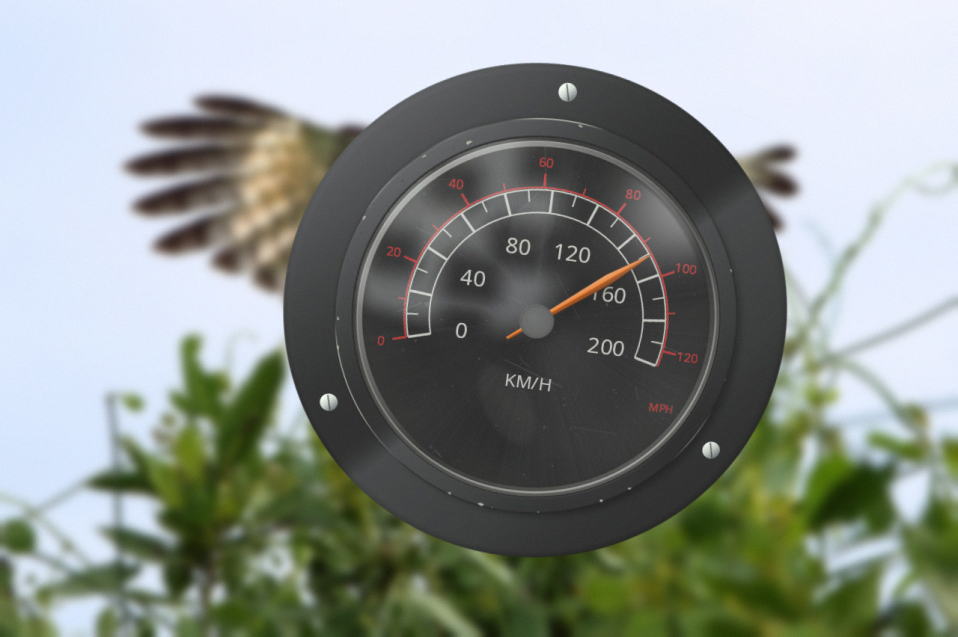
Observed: 150 km/h
